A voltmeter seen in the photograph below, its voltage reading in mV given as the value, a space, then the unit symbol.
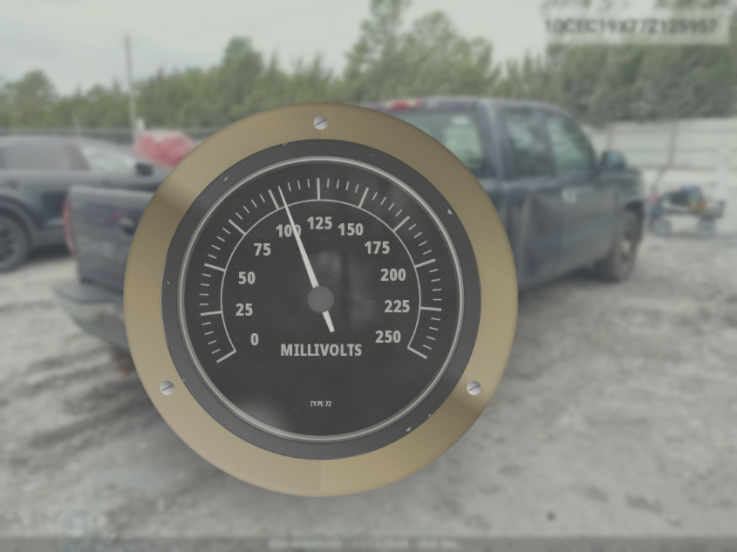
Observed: 105 mV
